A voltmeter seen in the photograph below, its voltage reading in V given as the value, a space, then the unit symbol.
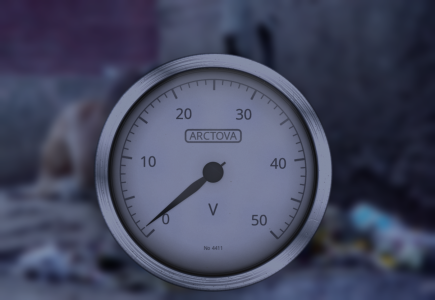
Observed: 1 V
